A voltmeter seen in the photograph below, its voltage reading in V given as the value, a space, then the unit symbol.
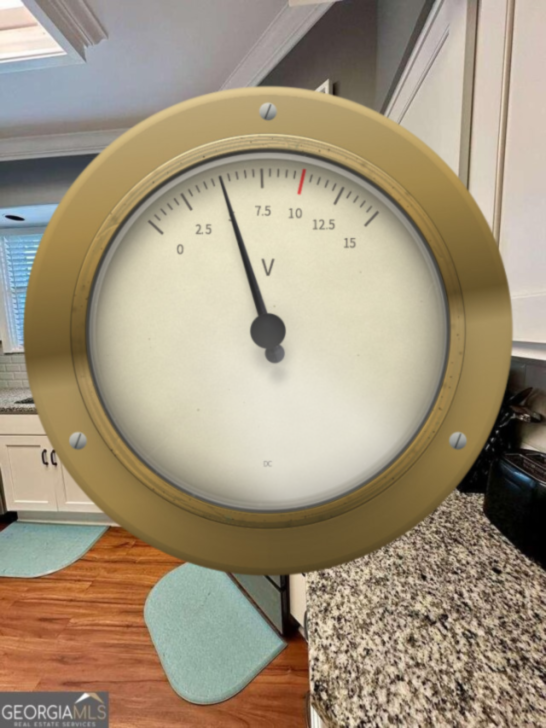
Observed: 5 V
